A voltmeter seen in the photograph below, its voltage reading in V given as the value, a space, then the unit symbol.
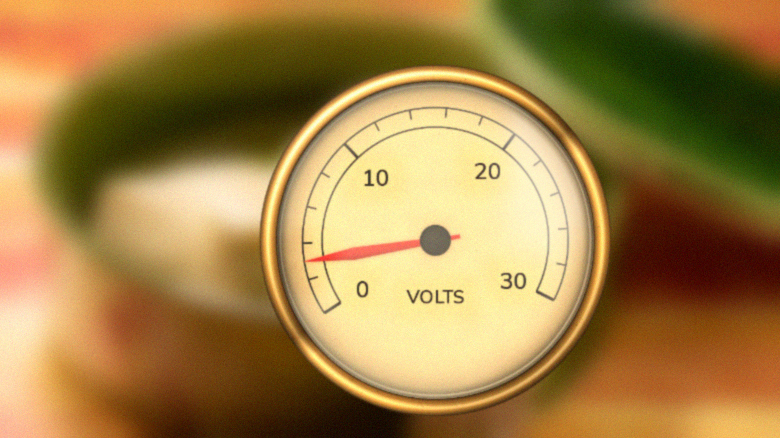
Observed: 3 V
